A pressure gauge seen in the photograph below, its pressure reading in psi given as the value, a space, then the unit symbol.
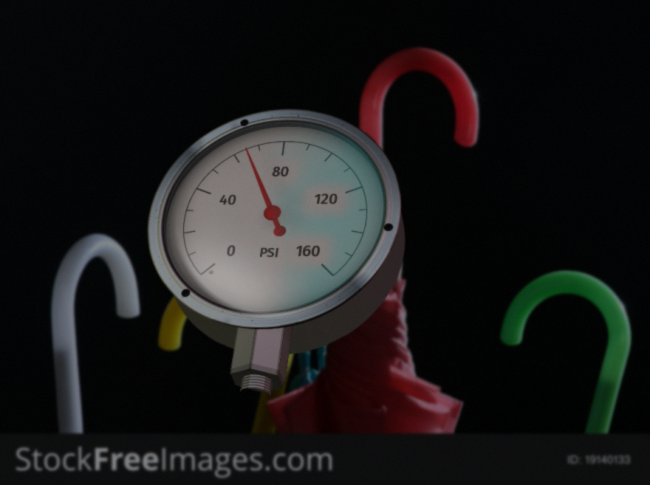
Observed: 65 psi
